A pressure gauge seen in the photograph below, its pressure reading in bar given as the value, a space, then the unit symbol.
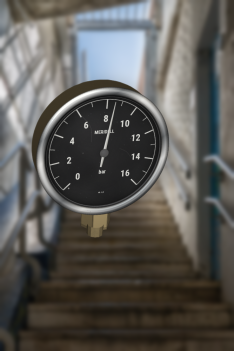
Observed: 8.5 bar
